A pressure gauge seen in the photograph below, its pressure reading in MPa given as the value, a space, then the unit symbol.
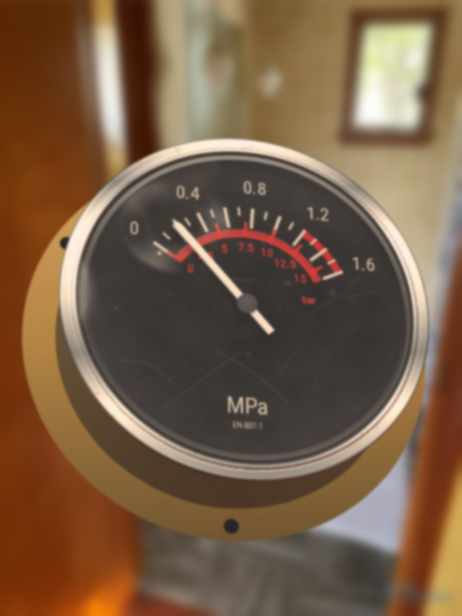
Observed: 0.2 MPa
